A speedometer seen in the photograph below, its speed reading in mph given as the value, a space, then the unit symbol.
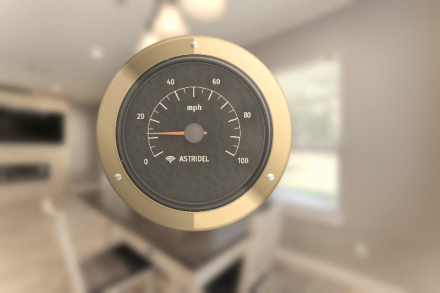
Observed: 12.5 mph
